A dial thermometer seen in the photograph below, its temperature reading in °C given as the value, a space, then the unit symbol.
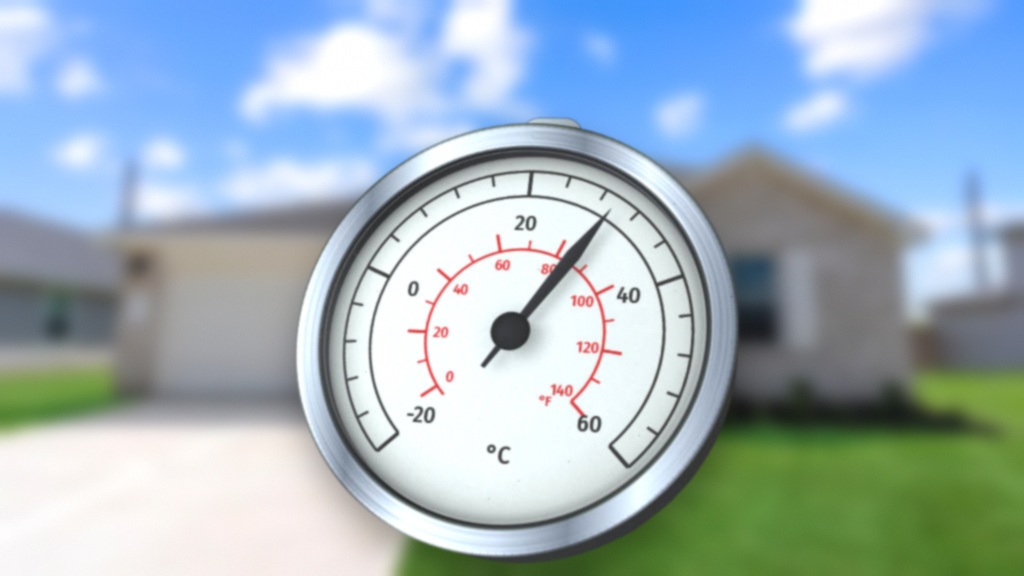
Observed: 30 °C
